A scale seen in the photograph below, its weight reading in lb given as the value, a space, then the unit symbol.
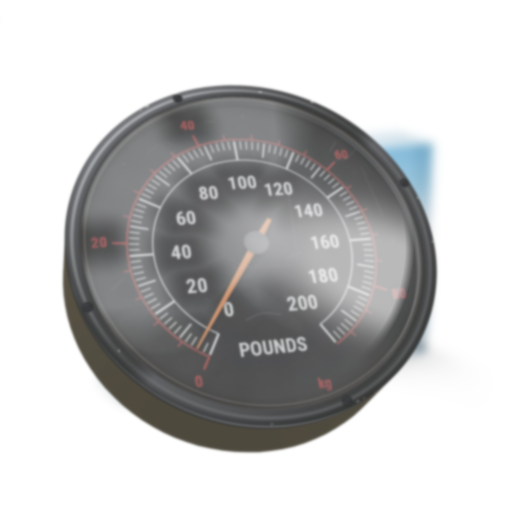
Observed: 4 lb
